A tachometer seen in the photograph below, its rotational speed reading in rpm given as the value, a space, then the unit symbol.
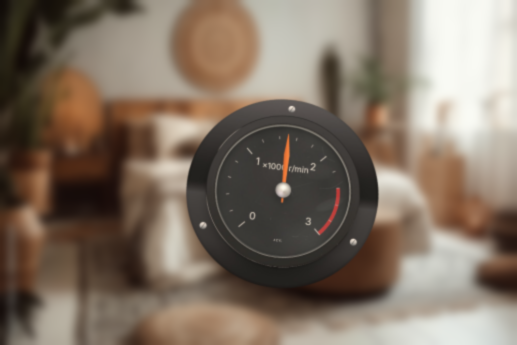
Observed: 1500 rpm
